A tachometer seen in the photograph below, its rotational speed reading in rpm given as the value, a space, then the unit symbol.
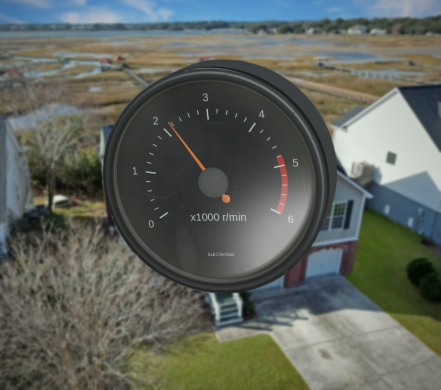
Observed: 2200 rpm
